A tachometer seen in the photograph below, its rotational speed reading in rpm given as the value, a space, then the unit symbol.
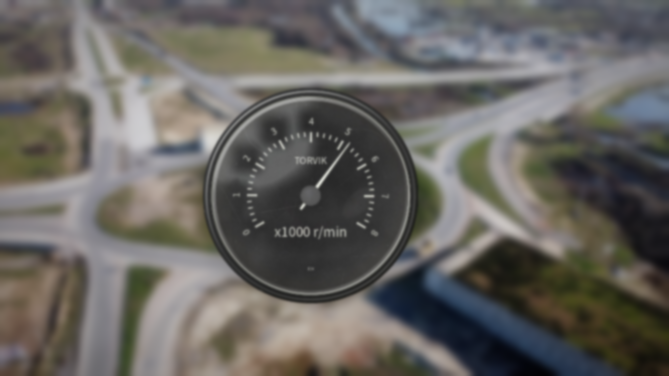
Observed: 5200 rpm
